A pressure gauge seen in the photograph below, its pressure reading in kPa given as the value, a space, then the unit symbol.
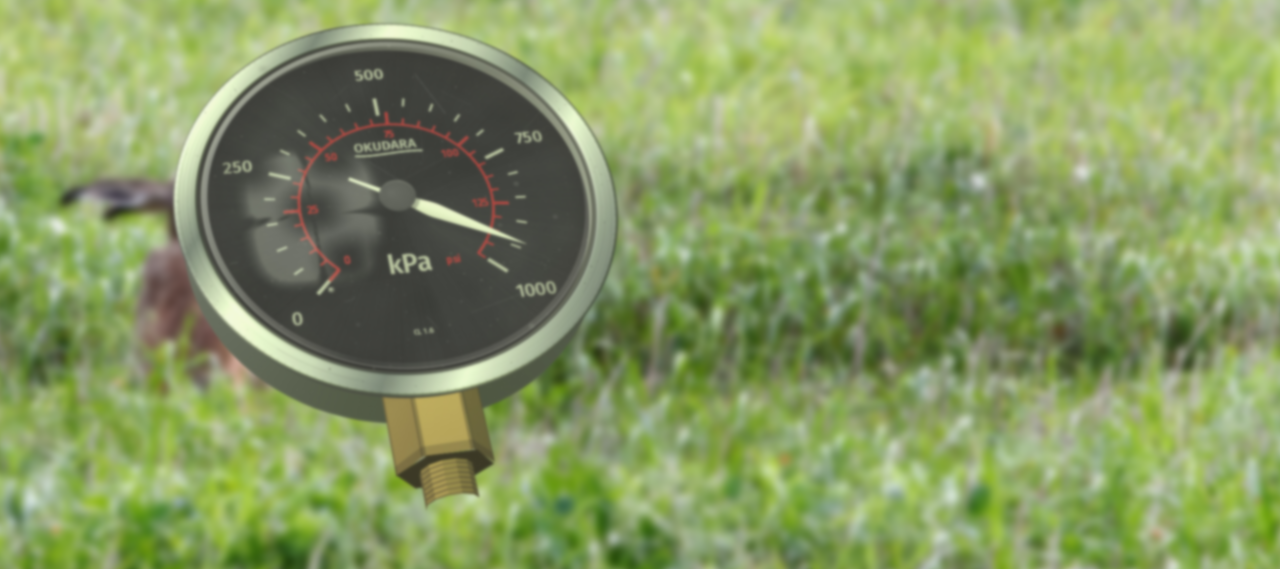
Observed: 950 kPa
